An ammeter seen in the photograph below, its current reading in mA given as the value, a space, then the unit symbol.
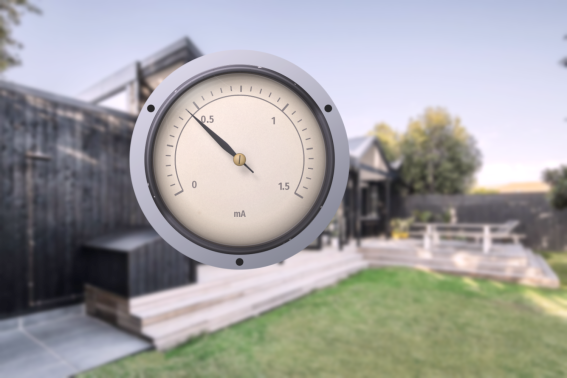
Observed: 0.45 mA
